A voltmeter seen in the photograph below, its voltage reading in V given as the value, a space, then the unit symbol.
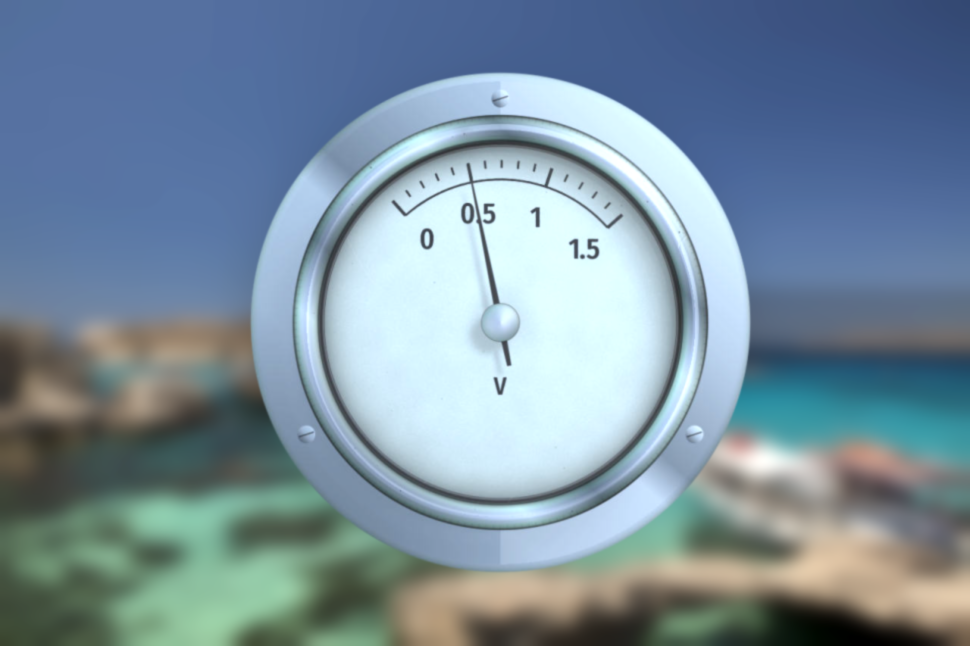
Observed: 0.5 V
